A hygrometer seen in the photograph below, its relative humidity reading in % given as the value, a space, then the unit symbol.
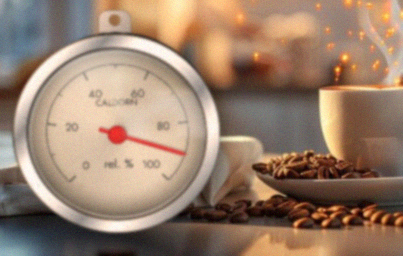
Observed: 90 %
